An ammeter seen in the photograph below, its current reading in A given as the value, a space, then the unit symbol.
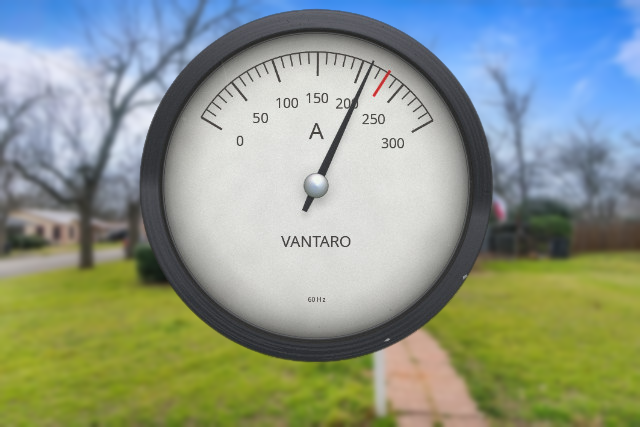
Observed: 210 A
